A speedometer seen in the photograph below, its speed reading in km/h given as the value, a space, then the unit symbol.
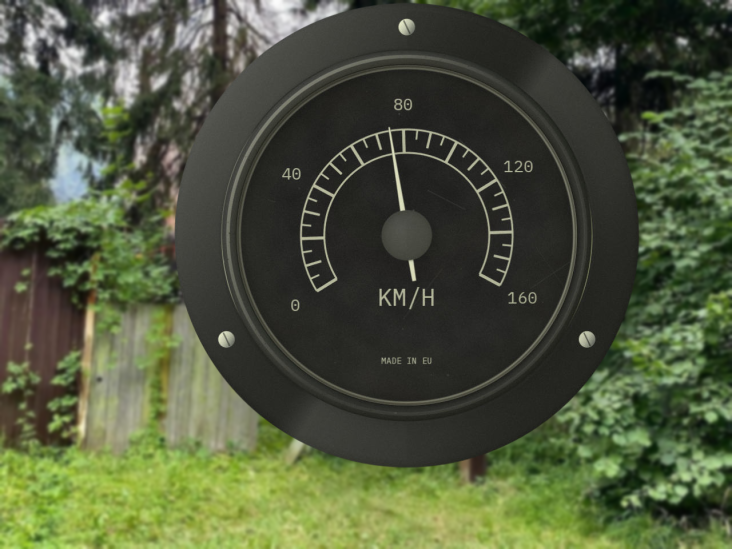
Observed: 75 km/h
